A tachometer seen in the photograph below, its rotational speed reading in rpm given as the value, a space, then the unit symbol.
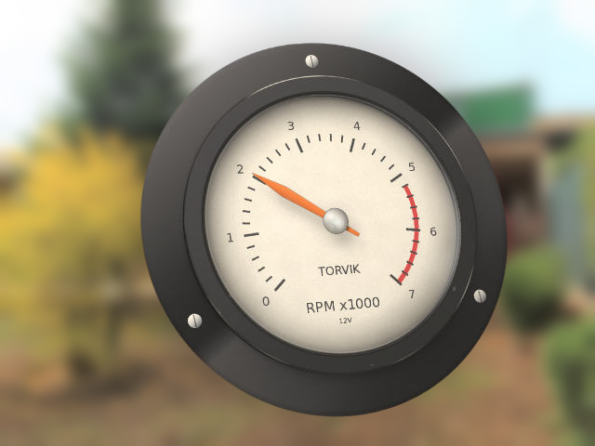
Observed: 2000 rpm
